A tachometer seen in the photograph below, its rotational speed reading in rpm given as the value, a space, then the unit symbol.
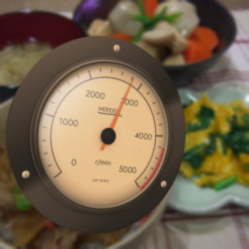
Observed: 2800 rpm
